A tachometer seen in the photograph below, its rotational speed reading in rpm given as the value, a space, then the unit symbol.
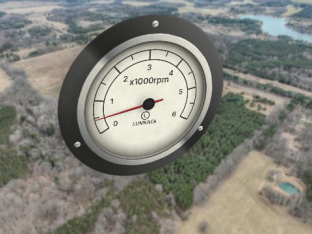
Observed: 500 rpm
